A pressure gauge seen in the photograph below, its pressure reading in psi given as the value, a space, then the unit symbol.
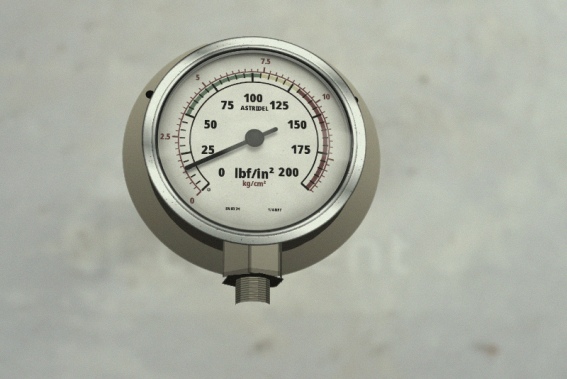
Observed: 15 psi
